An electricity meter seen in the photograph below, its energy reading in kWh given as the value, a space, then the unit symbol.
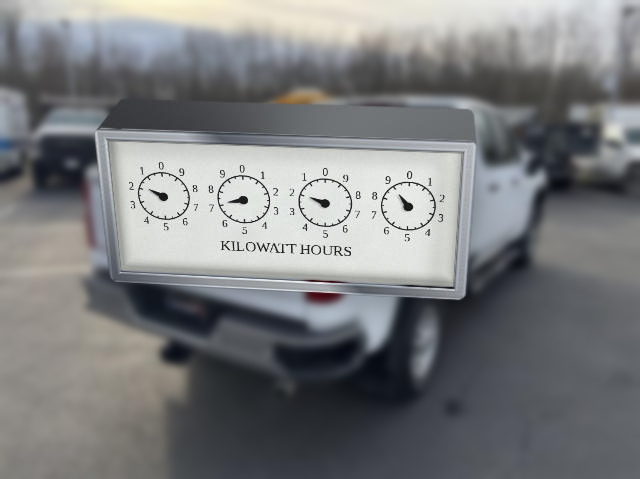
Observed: 1719 kWh
